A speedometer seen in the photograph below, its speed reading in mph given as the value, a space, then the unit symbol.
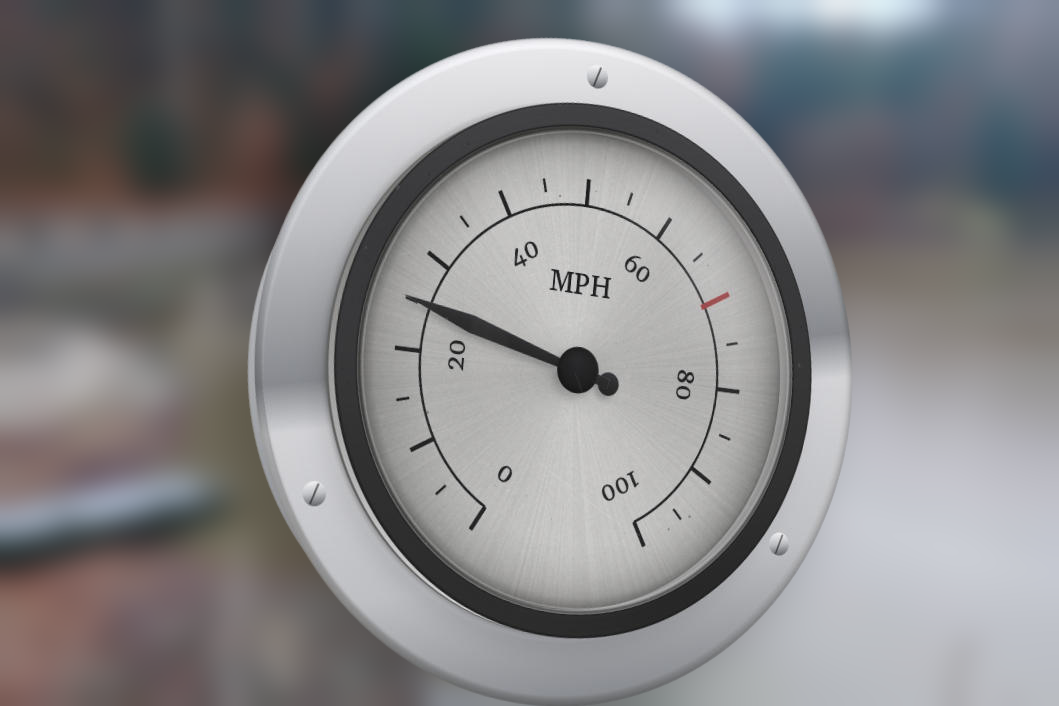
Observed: 25 mph
